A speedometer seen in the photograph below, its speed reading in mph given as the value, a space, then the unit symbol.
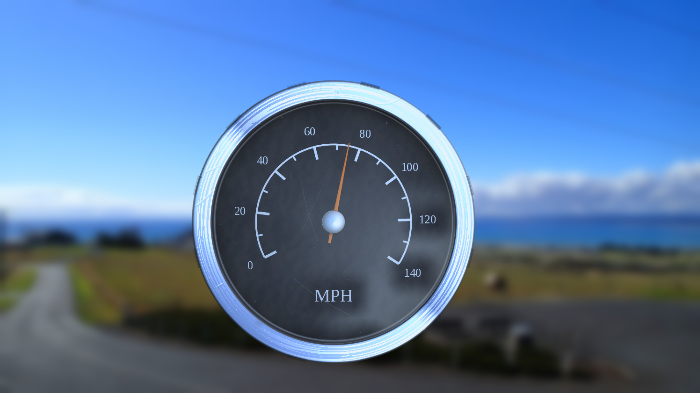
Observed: 75 mph
